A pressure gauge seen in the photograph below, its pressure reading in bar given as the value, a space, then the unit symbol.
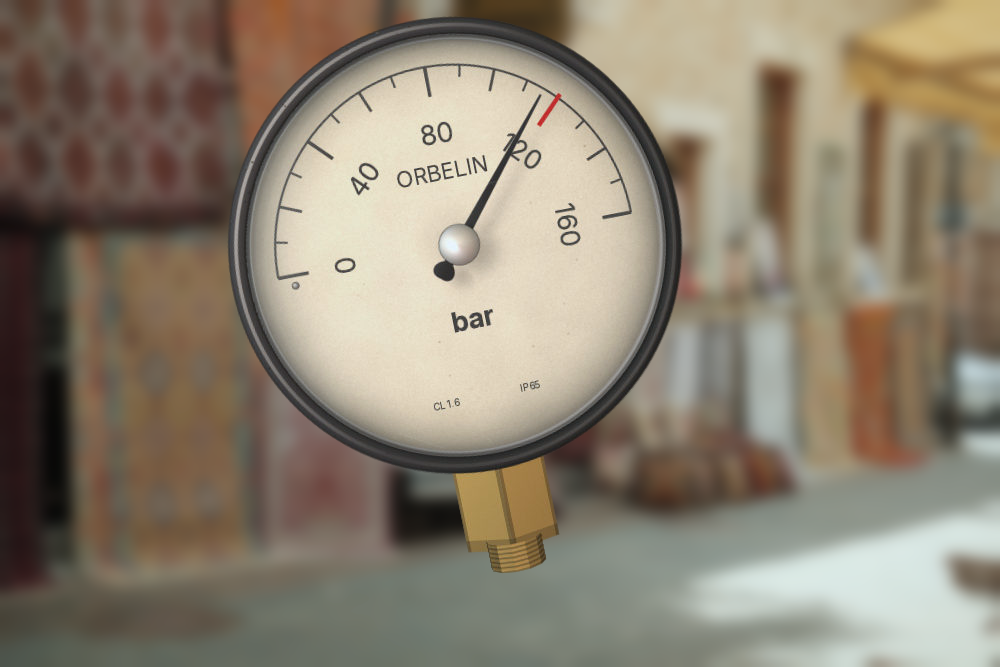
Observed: 115 bar
